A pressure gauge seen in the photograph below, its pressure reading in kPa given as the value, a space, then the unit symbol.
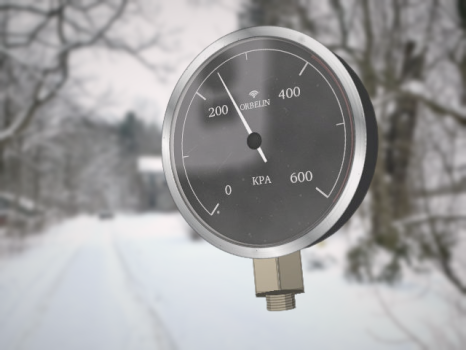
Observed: 250 kPa
